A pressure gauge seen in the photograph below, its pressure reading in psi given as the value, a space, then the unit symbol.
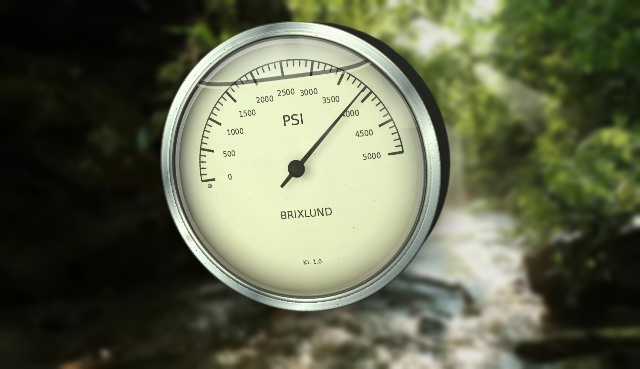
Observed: 3900 psi
